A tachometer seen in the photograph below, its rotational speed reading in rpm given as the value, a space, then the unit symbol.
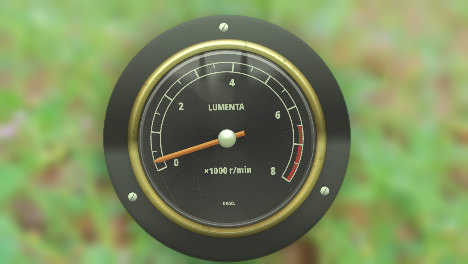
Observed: 250 rpm
